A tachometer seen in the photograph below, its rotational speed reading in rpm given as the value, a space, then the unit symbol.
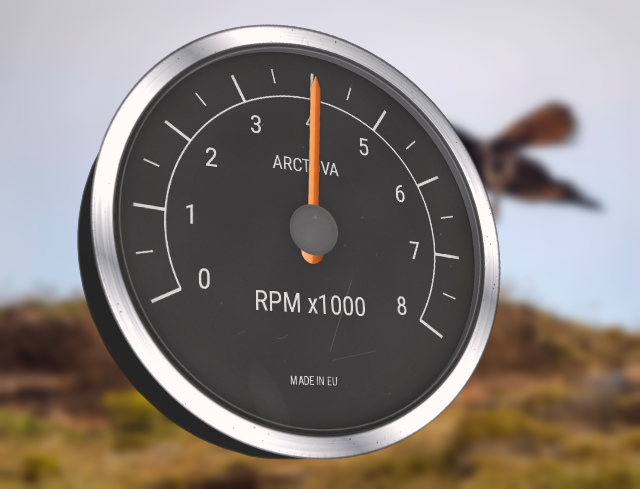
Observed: 4000 rpm
